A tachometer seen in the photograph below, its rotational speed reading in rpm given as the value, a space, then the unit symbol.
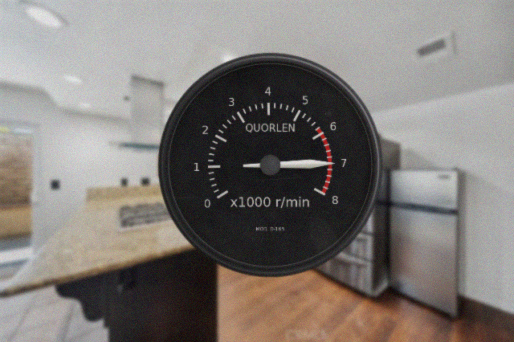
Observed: 7000 rpm
